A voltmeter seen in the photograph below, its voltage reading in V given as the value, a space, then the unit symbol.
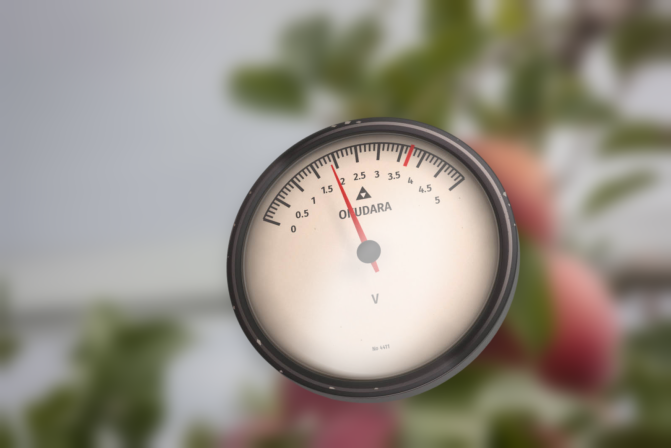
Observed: 1.9 V
